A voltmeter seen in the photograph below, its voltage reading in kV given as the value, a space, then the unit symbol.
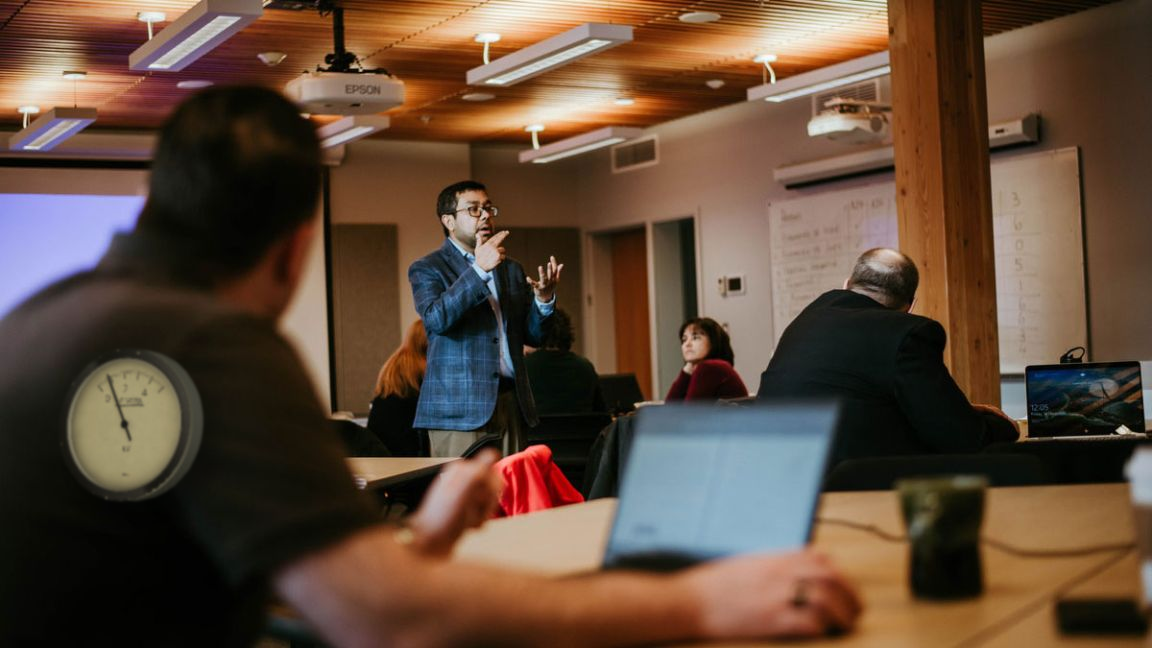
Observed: 1 kV
